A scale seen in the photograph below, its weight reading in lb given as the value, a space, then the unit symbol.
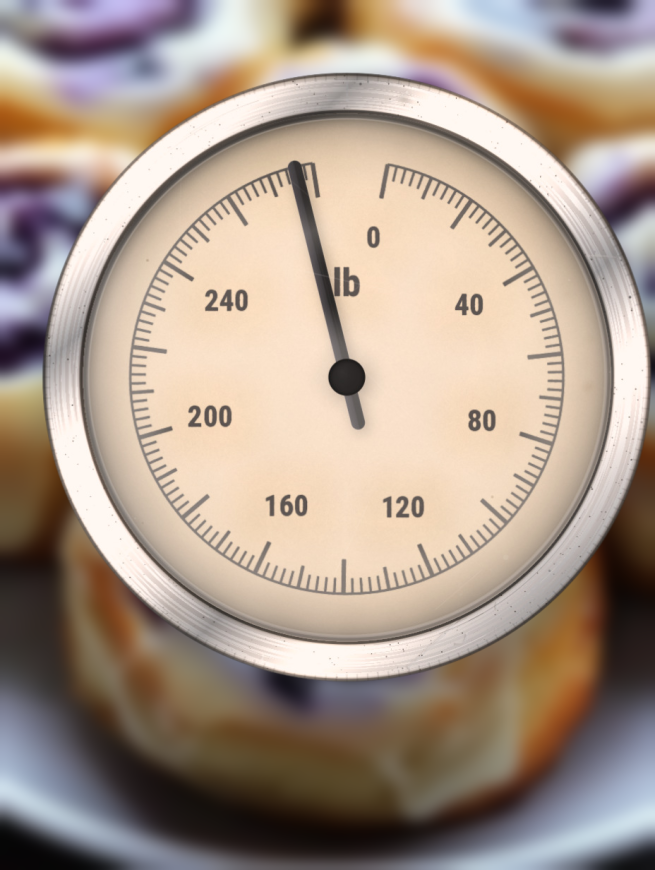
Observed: 276 lb
